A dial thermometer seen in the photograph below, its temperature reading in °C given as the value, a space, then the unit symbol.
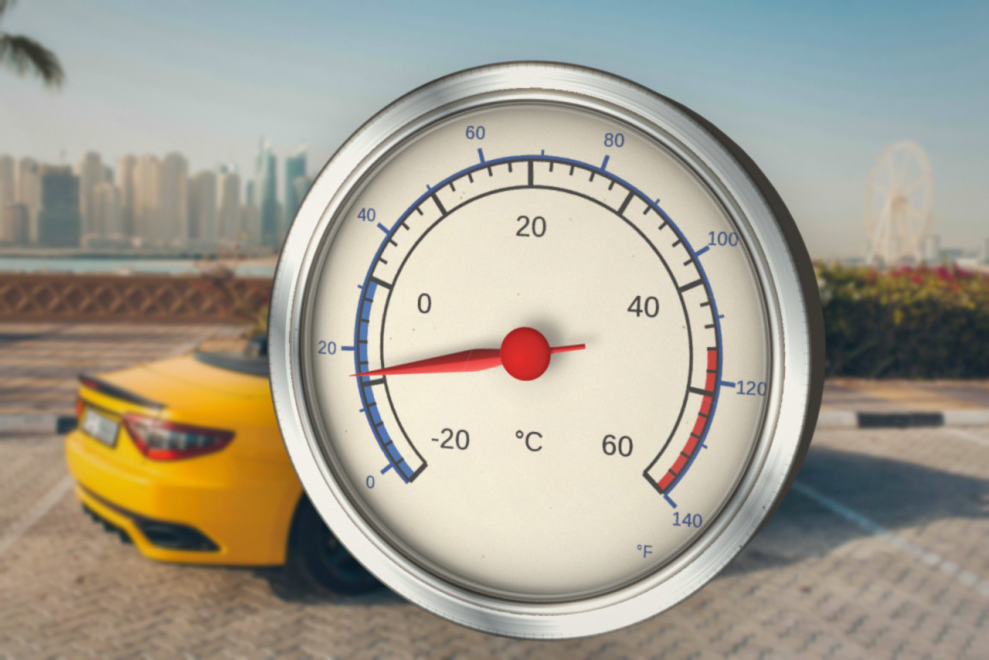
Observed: -9 °C
